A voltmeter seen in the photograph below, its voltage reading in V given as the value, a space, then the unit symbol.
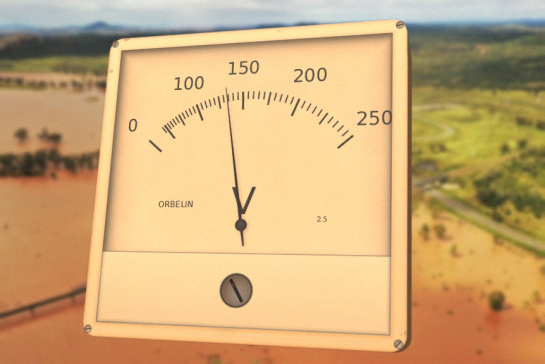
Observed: 135 V
